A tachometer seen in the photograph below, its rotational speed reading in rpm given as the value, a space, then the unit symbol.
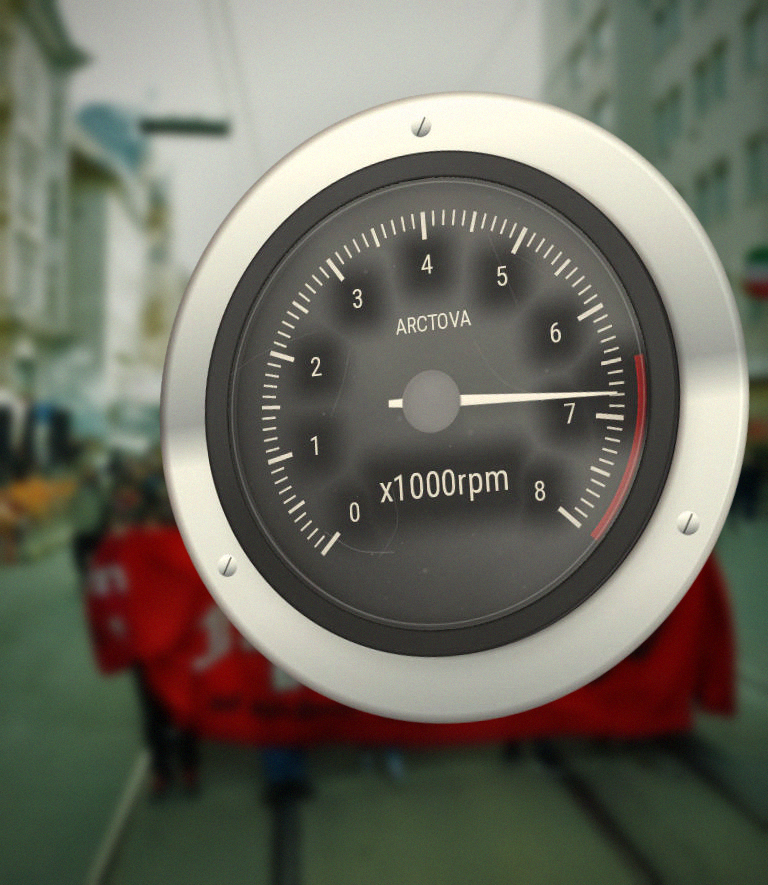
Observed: 6800 rpm
